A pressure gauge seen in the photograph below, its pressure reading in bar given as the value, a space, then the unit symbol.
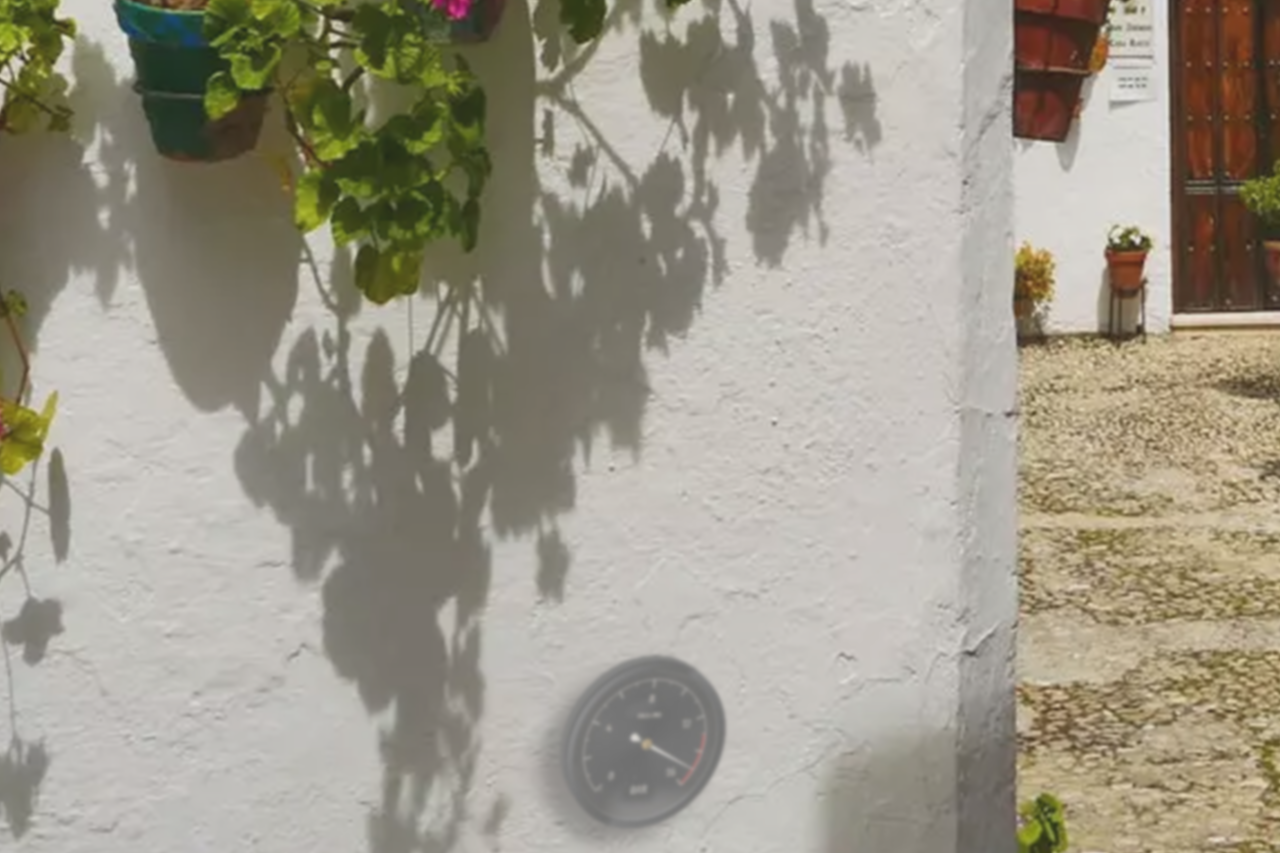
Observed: 15 bar
